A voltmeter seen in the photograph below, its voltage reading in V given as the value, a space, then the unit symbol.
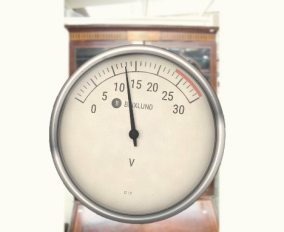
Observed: 13 V
